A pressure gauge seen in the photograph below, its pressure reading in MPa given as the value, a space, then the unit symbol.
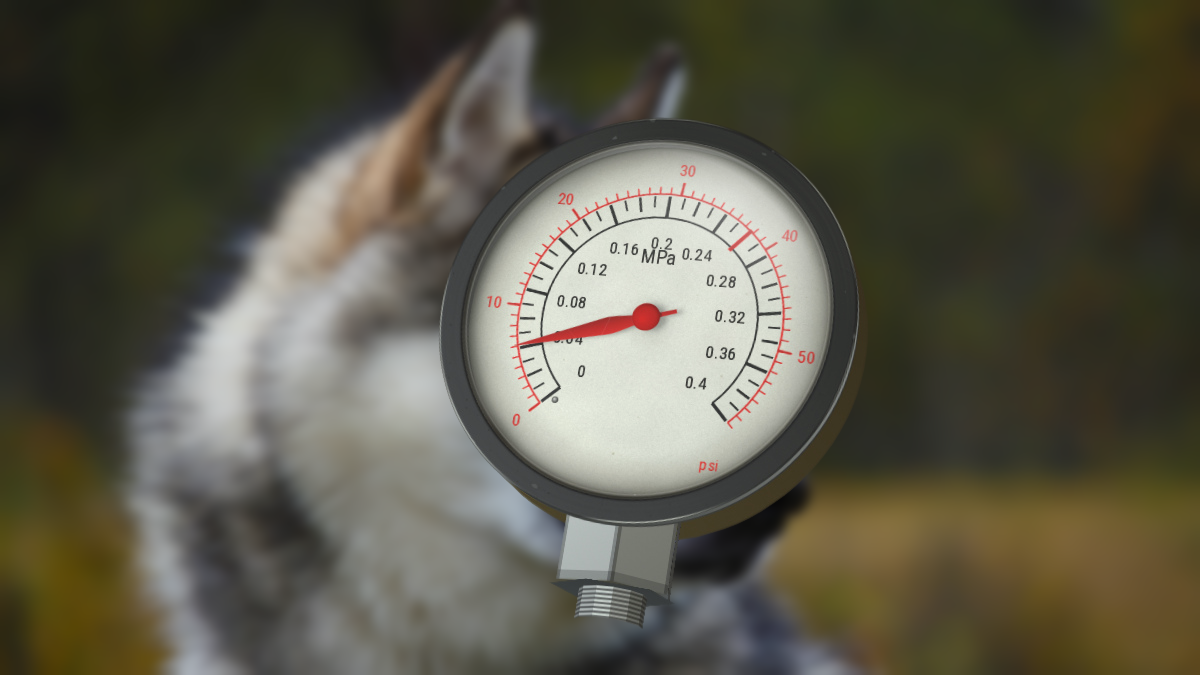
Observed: 0.04 MPa
